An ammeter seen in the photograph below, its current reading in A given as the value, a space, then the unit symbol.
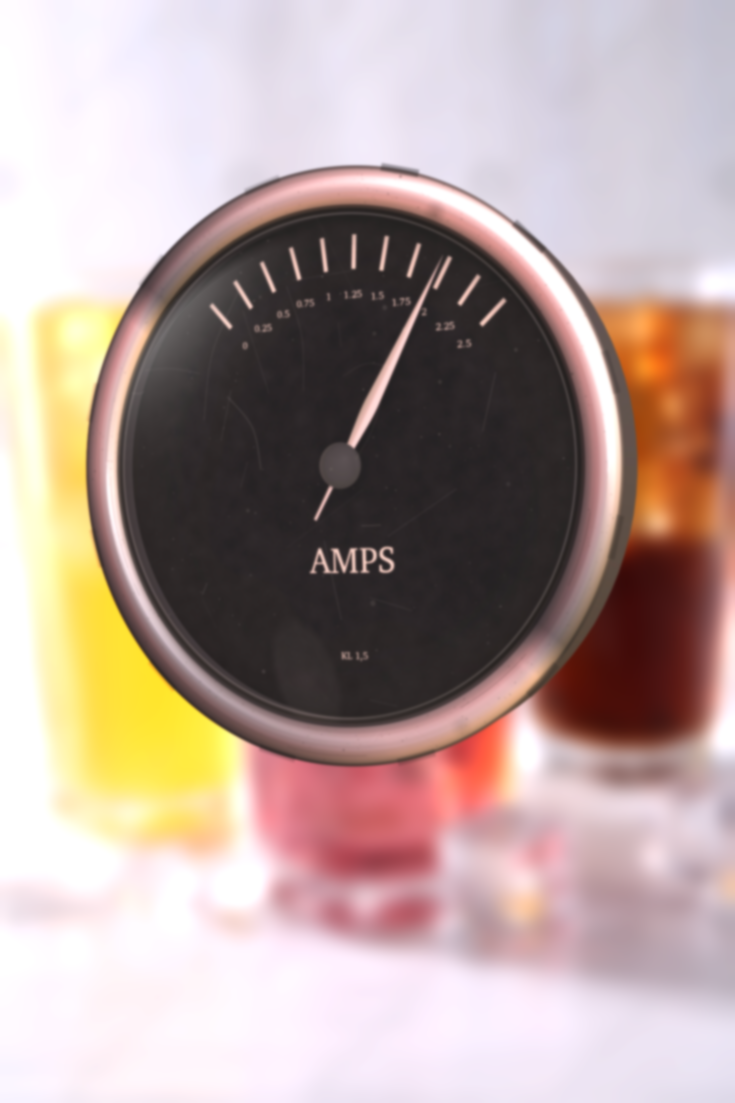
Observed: 2 A
